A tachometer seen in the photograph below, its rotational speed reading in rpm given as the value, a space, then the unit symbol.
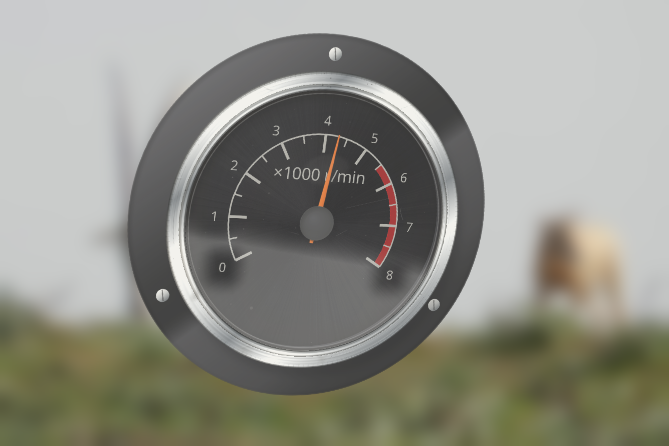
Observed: 4250 rpm
